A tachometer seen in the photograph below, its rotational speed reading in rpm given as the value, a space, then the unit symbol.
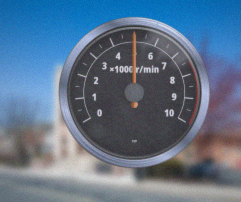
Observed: 5000 rpm
